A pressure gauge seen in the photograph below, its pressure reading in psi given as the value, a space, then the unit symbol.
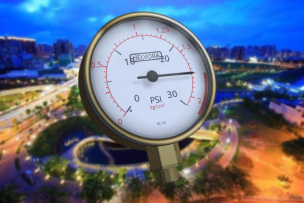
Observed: 25 psi
